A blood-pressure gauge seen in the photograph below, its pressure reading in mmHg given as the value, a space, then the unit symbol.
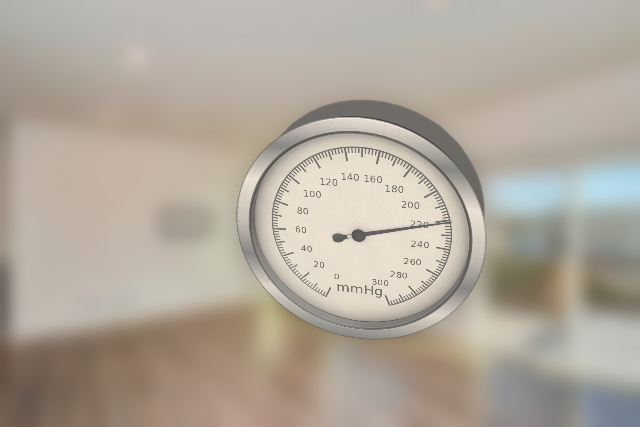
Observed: 220 mmHg
